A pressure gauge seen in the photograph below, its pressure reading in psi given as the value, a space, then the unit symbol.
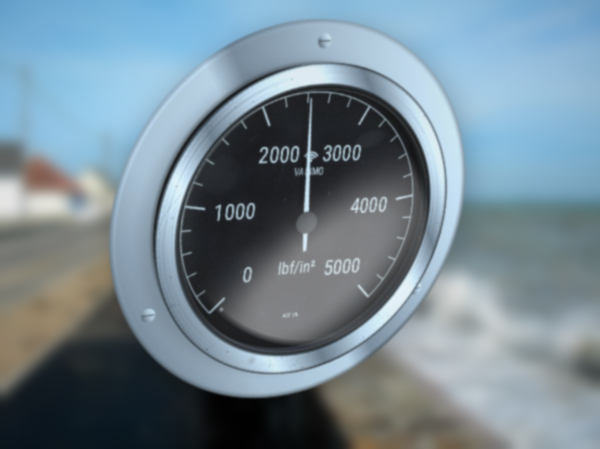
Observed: 2400 psi
